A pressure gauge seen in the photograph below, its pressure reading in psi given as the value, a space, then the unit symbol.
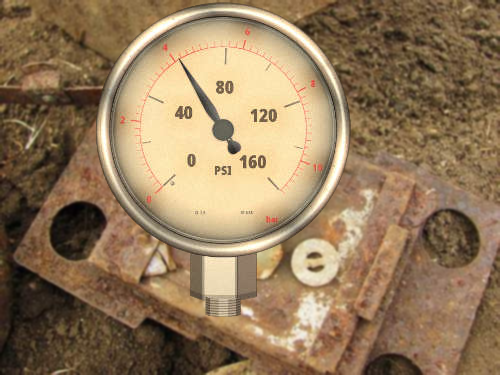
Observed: 60 psi
